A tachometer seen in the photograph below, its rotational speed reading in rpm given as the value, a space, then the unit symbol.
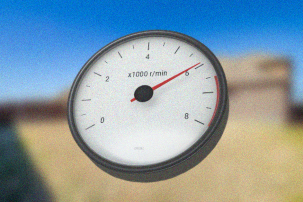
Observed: 6000 rpm
